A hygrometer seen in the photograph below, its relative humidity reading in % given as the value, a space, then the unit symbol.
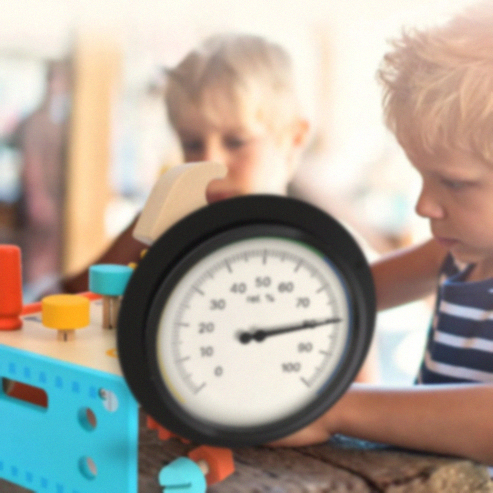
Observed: 80 %
